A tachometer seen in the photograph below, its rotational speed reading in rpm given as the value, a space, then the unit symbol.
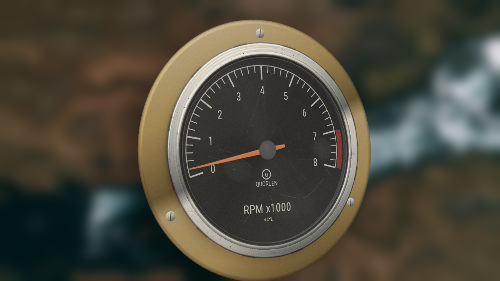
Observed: 200 rpm
